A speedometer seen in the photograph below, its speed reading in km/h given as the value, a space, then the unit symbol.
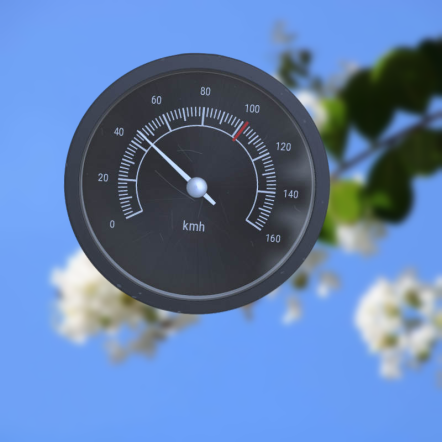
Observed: 46 km/h
